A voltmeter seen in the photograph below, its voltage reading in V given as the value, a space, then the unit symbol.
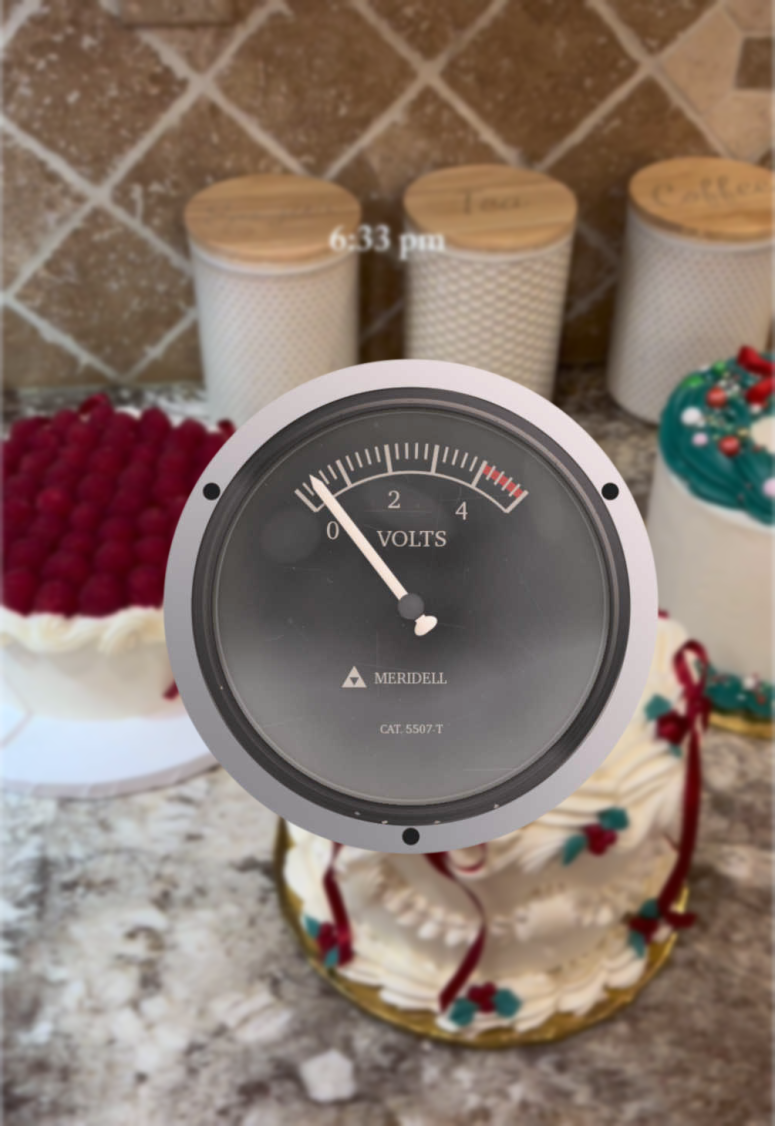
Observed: 0.4 V
